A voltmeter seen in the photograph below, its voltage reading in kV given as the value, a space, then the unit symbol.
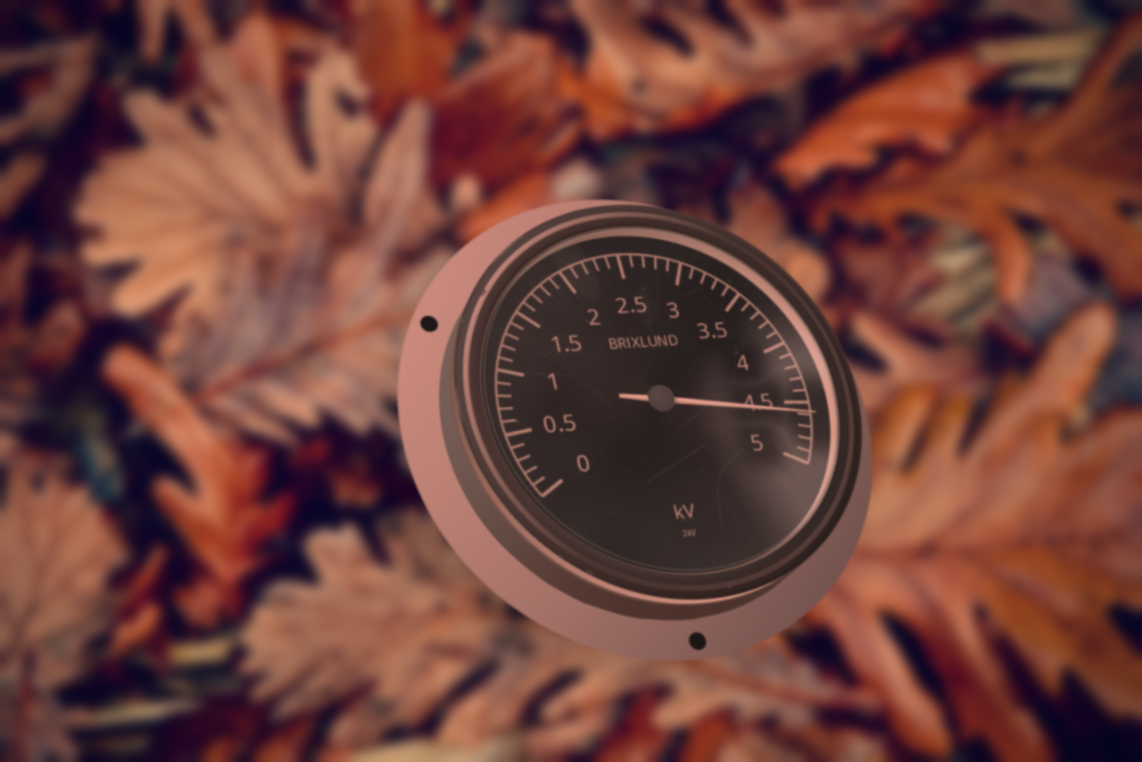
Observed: 4.6 kV
